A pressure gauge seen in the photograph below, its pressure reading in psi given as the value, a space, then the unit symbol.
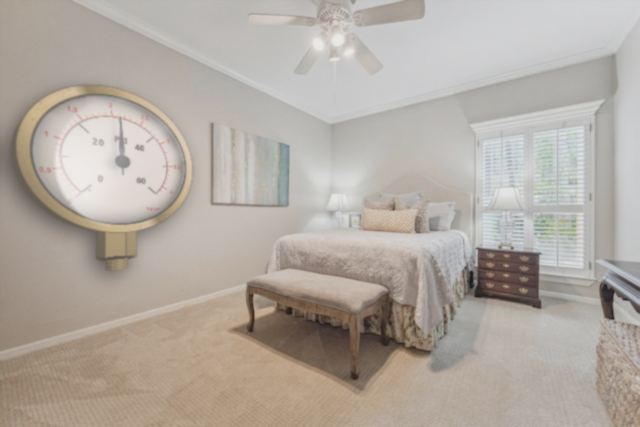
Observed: 30 psi
